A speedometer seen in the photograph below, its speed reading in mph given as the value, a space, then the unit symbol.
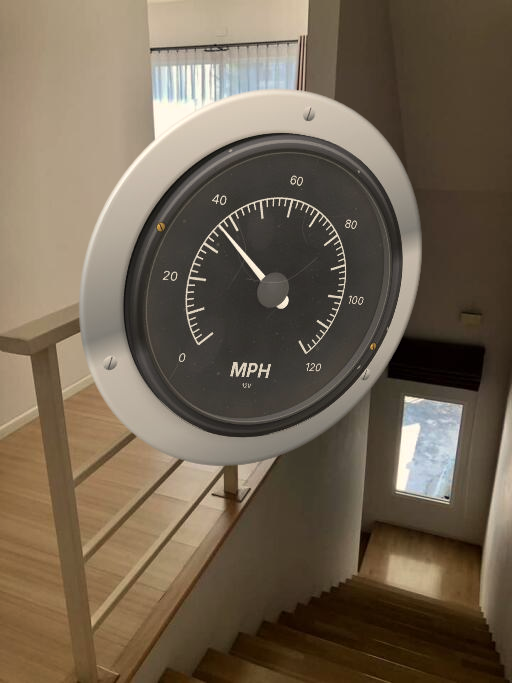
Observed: 36 mph
